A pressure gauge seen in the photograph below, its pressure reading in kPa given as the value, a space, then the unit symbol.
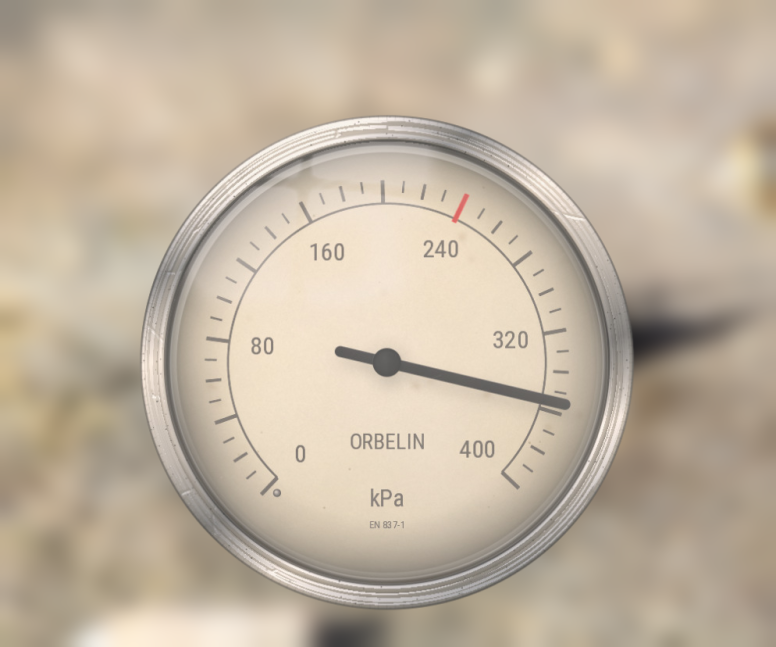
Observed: 355 kPa
